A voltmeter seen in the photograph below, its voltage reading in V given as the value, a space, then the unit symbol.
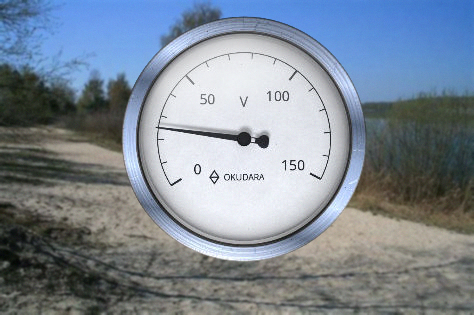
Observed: 25 V
